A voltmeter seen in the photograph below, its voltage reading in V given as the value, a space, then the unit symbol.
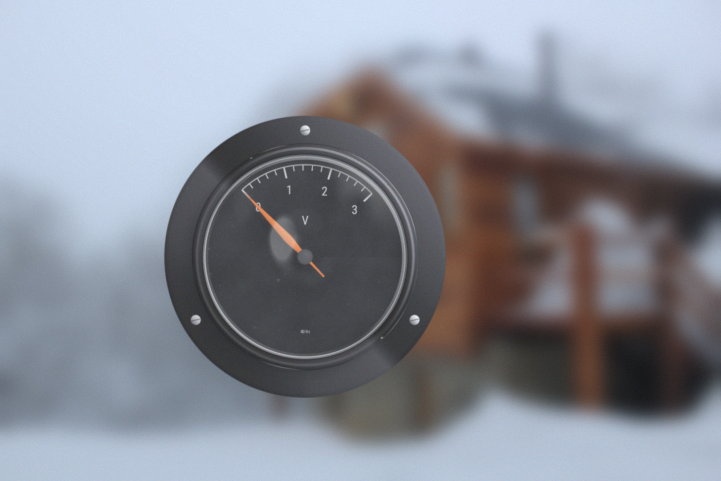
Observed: 0 V
